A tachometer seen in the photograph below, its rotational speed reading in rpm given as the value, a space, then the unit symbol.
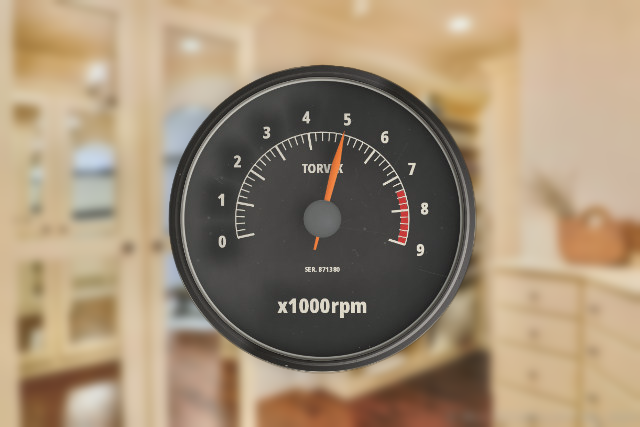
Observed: 5000 rpm
